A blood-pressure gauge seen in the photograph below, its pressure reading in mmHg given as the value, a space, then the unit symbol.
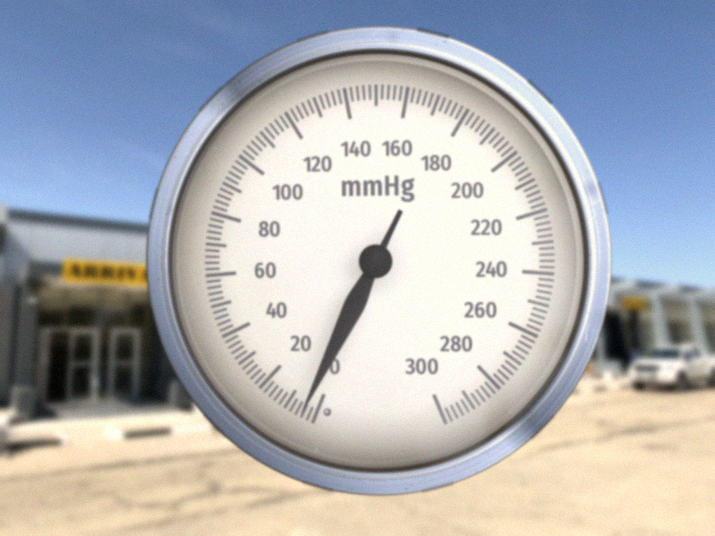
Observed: 4 mmHg
